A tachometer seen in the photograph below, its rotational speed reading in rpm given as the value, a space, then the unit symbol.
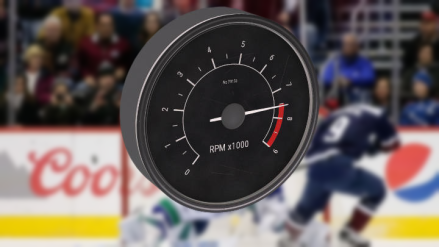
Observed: 7500 rpm
